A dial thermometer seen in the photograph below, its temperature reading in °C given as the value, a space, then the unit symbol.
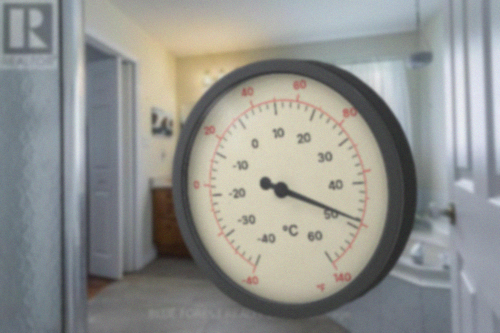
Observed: 48 °C
